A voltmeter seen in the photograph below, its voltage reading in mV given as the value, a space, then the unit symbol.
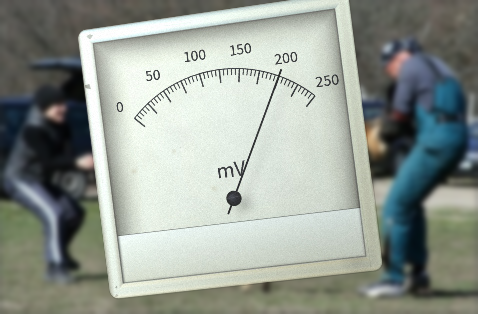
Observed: 200 mV
